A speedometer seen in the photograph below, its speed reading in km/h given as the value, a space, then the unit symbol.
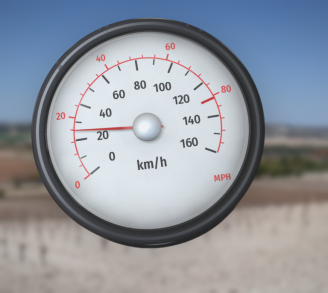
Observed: 25 km/h
